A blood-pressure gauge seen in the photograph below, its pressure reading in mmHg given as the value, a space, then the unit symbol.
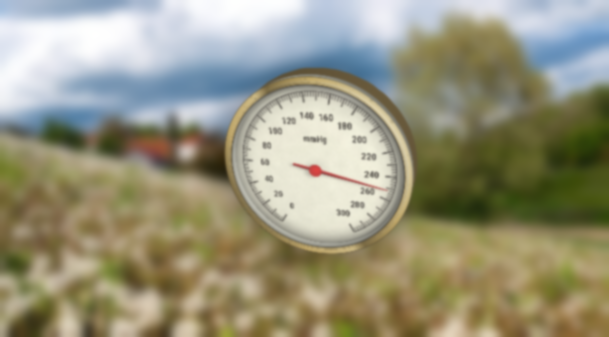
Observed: 250 mmHg
